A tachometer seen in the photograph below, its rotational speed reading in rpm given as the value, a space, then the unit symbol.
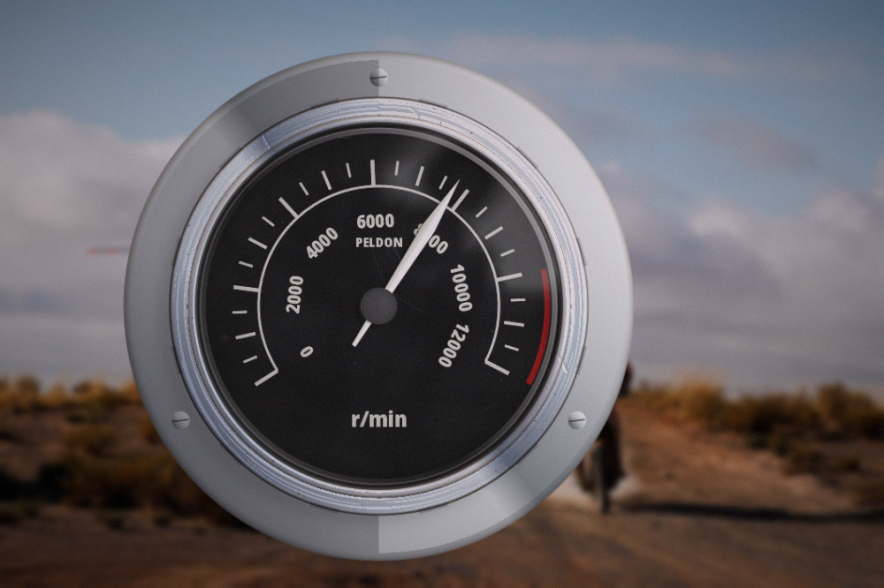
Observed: 7750 rpm
